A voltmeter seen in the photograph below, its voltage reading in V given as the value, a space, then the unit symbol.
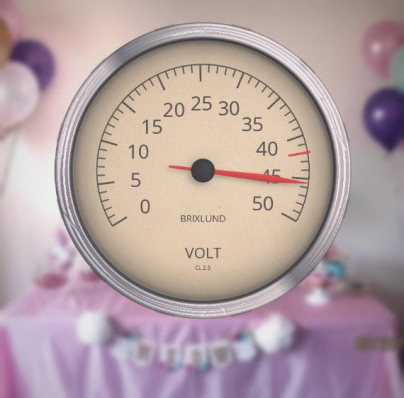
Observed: 45.5 V
